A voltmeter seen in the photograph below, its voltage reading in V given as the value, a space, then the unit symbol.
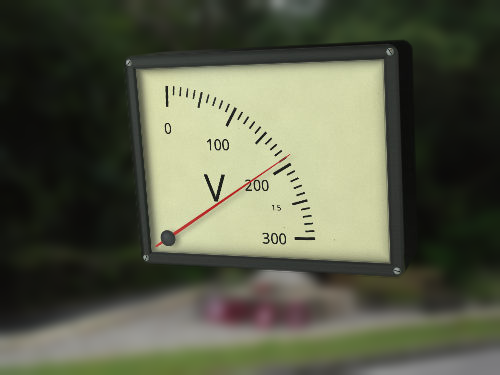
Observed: 190 V
